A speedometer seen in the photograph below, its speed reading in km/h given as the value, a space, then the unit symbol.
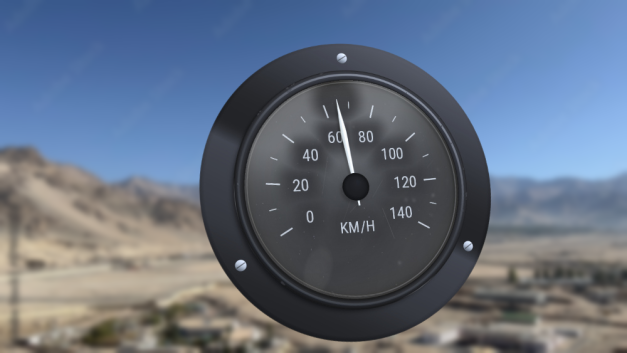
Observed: 65 km/h
